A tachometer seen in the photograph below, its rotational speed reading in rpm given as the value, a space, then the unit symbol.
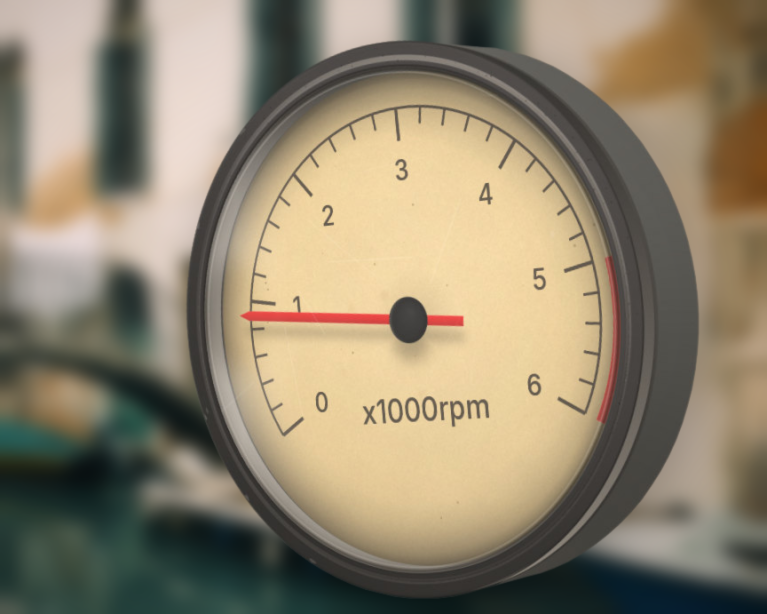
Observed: 900 rpm
